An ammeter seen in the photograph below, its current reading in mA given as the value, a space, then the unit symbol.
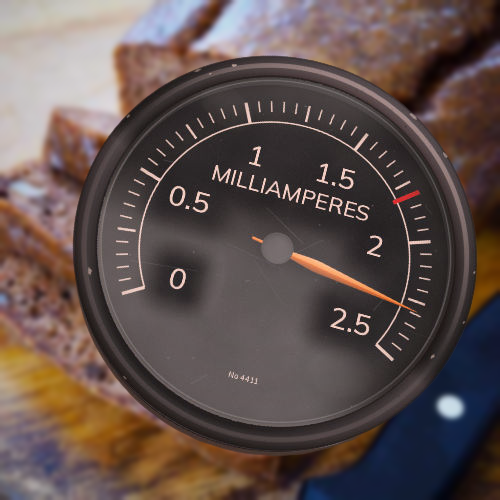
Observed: 2.3 mA
